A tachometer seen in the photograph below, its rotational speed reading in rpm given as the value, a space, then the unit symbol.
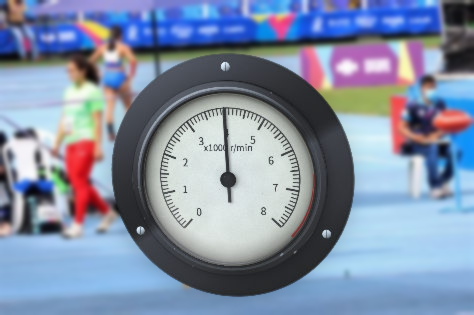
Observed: 4000 rpm
